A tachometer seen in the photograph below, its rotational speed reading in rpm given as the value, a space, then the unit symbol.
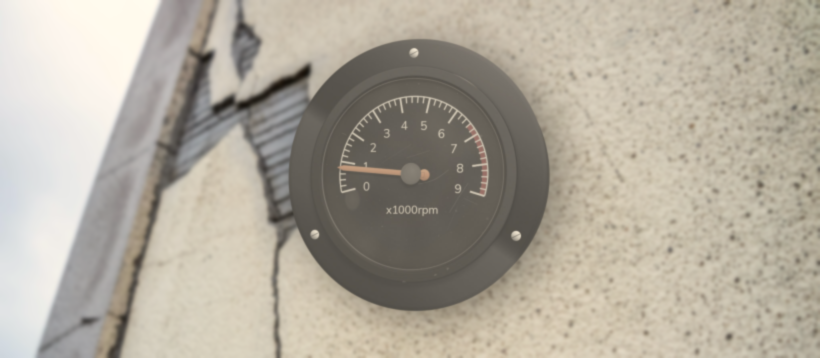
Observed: 800 rpm
